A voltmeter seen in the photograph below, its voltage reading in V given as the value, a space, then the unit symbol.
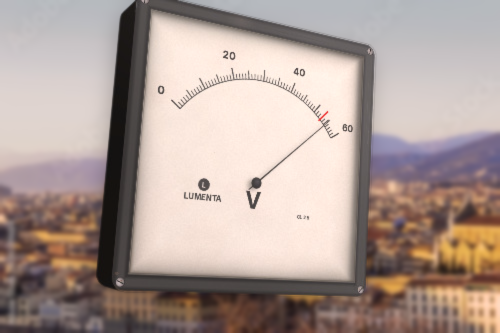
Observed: 55 V
